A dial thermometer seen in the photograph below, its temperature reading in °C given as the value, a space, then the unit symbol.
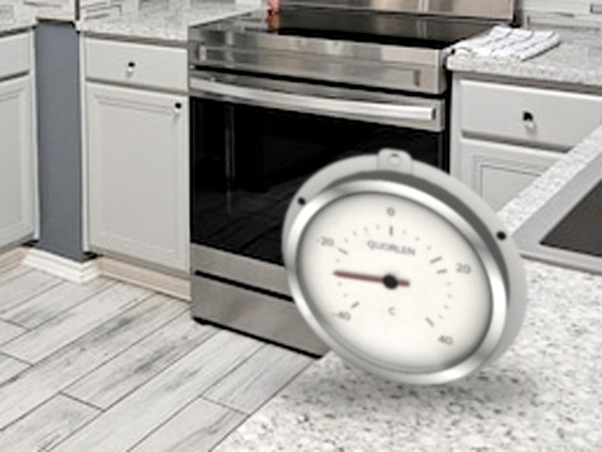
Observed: -28 °C
